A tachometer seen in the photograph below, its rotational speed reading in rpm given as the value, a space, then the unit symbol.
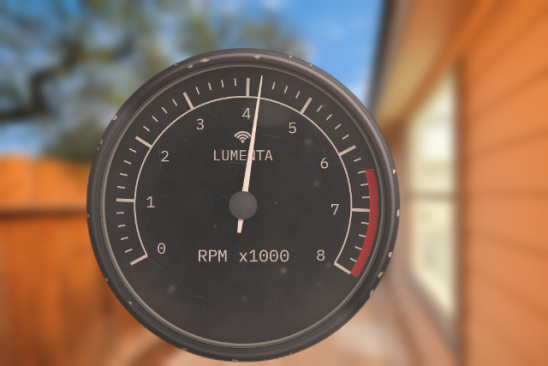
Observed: 4200 rpm
